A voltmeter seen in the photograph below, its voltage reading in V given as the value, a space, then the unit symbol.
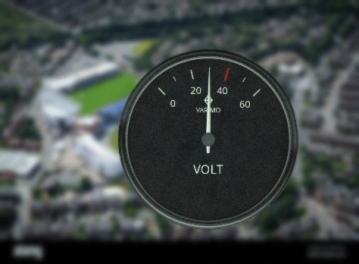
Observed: 30 V
